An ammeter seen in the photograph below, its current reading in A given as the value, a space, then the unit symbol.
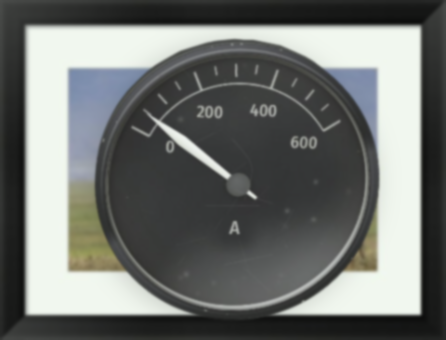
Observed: 50 A
